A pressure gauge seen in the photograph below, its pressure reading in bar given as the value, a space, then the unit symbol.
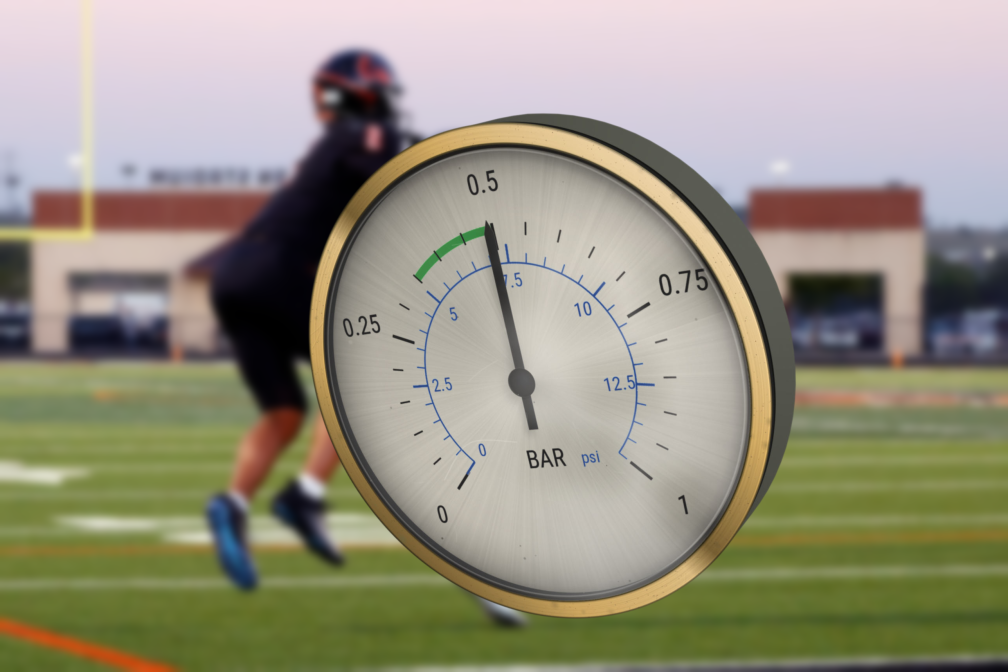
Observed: 0.5 bar
